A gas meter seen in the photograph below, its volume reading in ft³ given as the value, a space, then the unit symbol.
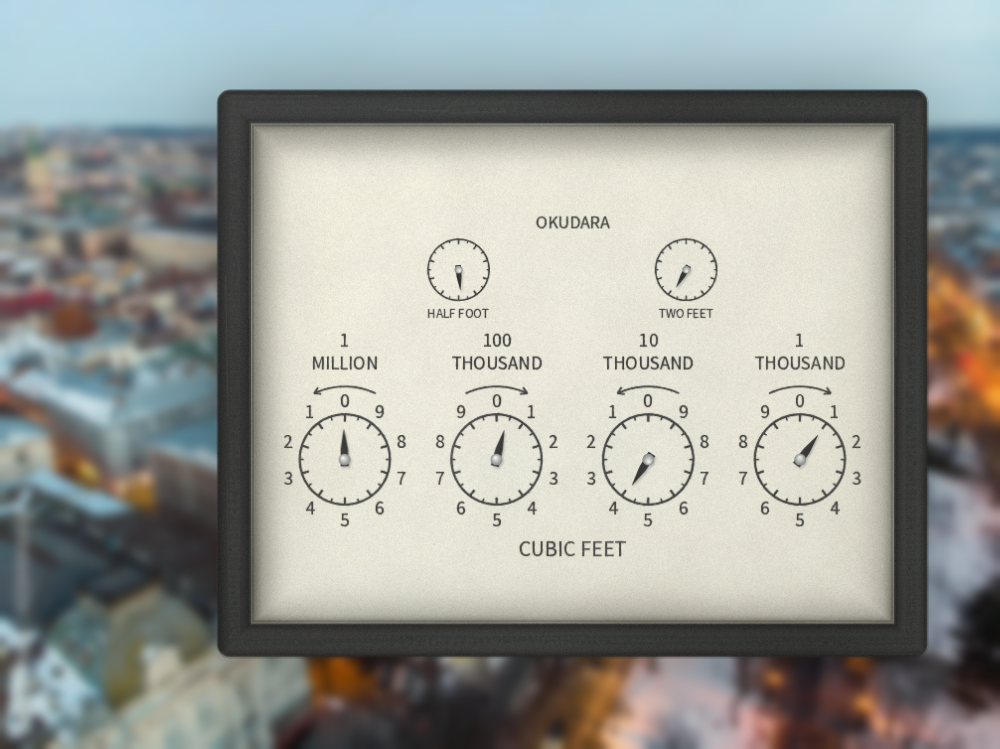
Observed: 4100 ft³
